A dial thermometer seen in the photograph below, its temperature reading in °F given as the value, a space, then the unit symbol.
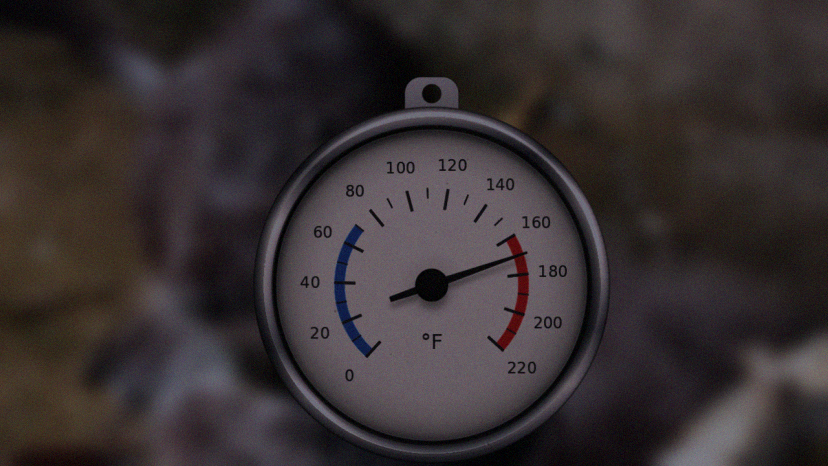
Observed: 170 °F
